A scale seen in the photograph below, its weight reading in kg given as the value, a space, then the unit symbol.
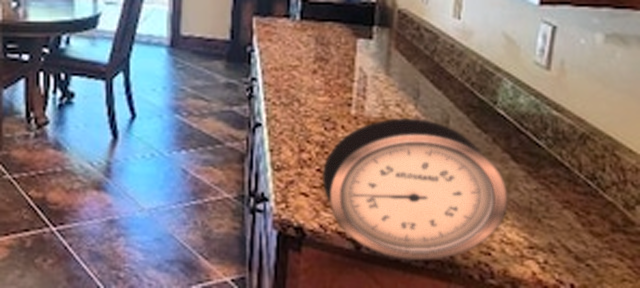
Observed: 3.75 kg
